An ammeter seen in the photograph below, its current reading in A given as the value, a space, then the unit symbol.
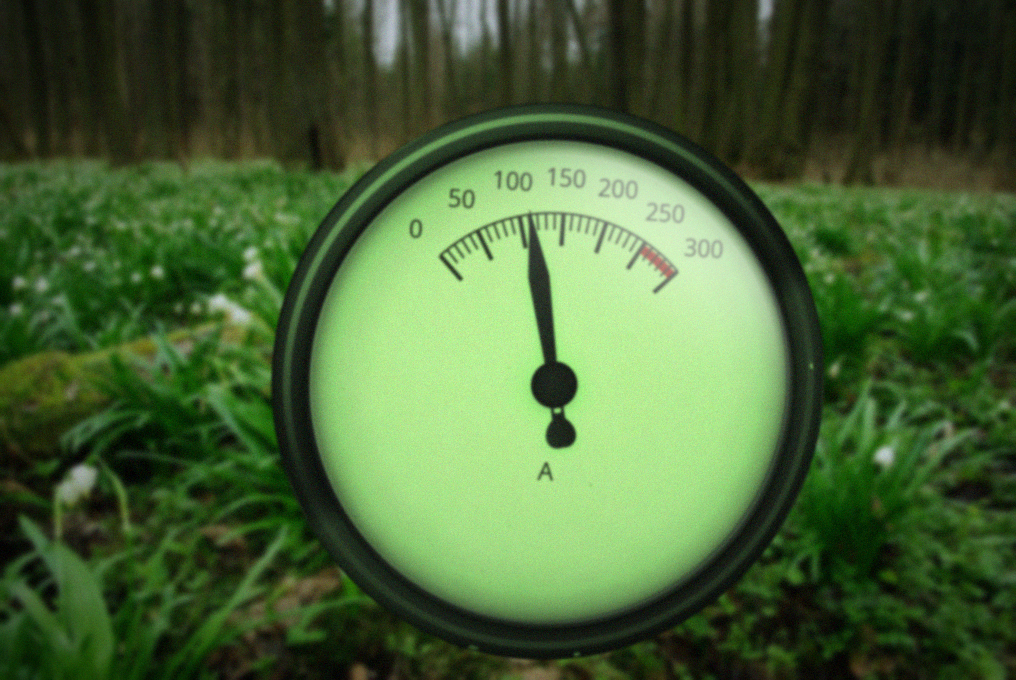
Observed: 110 A
